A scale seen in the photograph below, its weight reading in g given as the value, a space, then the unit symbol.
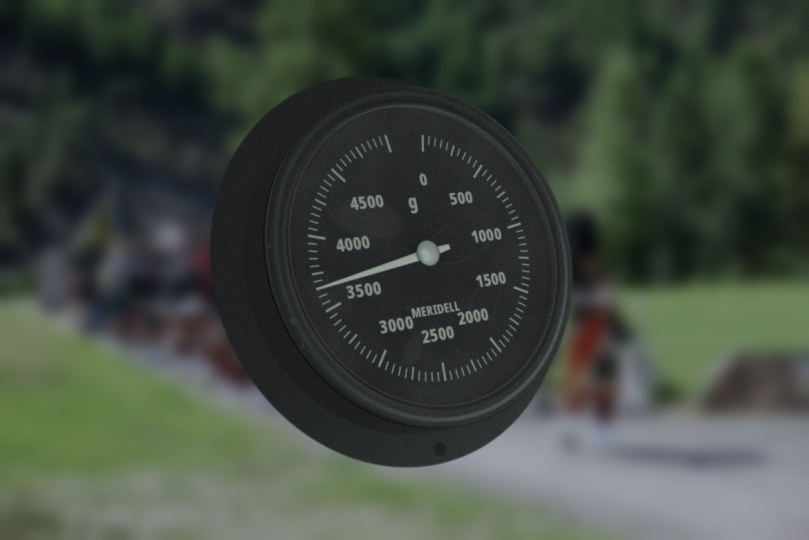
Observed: 3650 g
